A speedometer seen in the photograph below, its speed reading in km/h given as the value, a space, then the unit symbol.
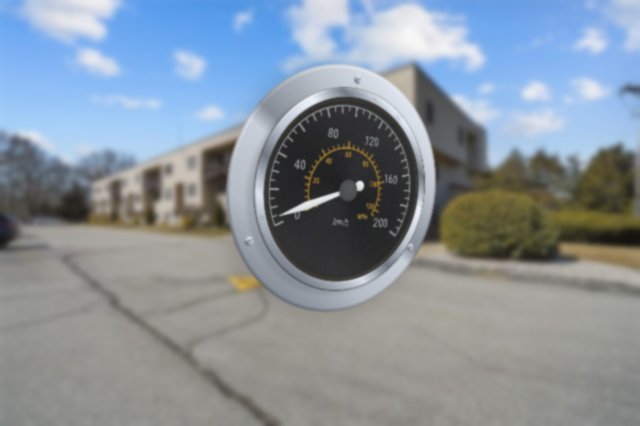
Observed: 5 km/h
